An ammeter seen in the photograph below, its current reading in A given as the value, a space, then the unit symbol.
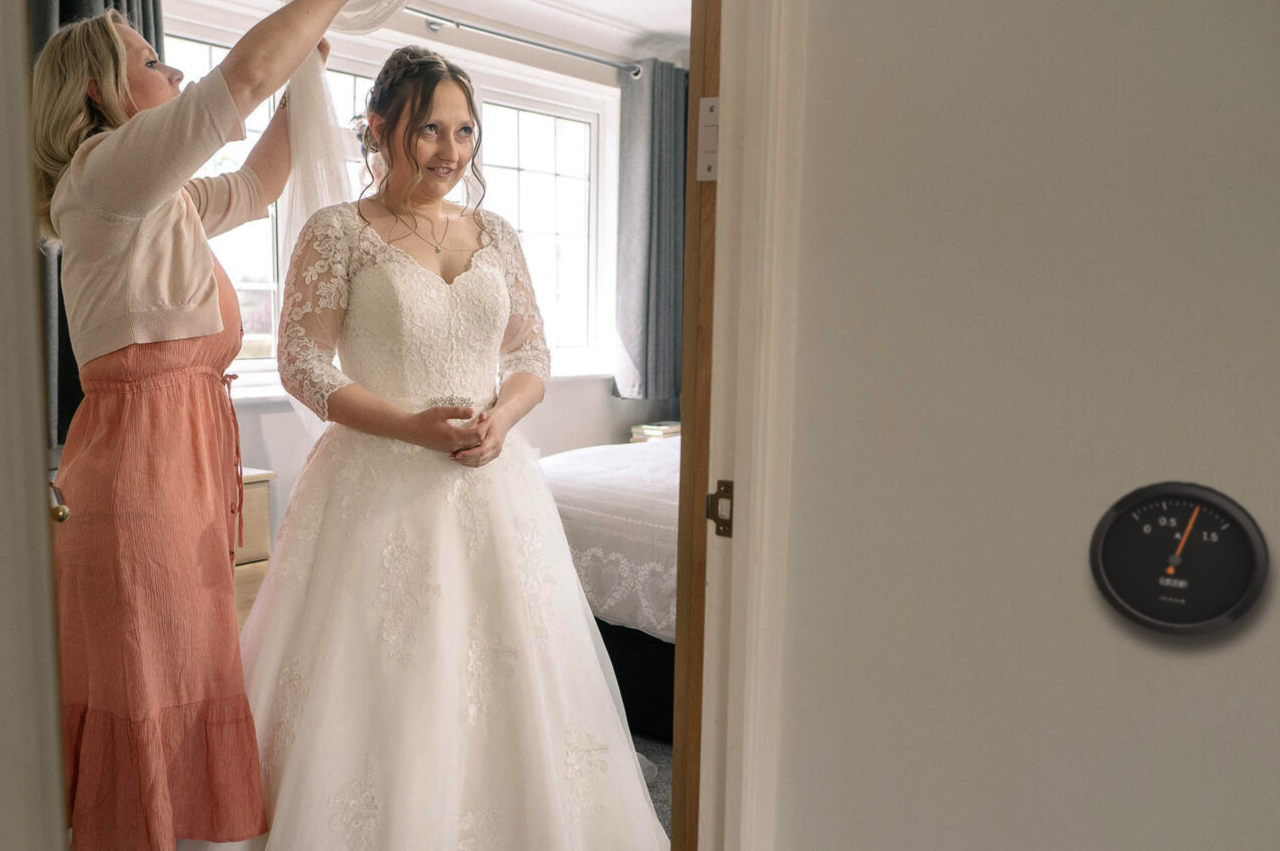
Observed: 1 A
